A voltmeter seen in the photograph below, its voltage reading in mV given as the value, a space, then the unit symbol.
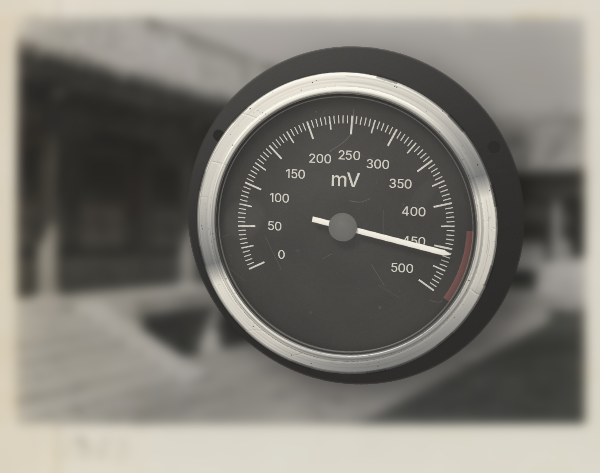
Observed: 455 mV
